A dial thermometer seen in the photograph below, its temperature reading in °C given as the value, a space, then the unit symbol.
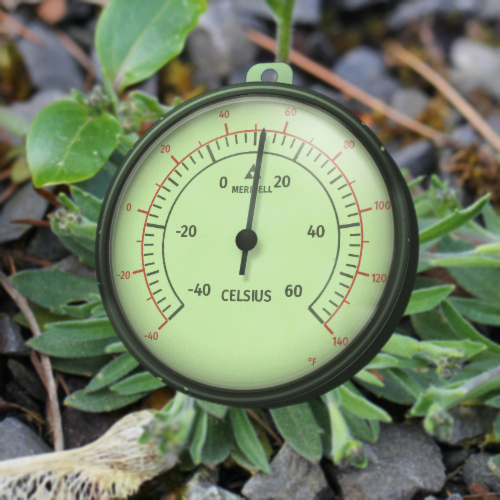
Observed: 12 °C
